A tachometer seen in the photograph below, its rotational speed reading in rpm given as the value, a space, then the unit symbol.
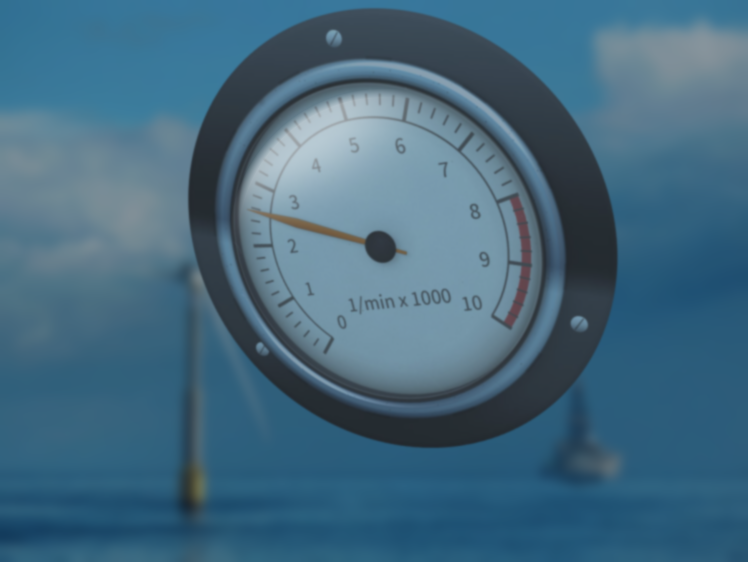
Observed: 2600 rpm
